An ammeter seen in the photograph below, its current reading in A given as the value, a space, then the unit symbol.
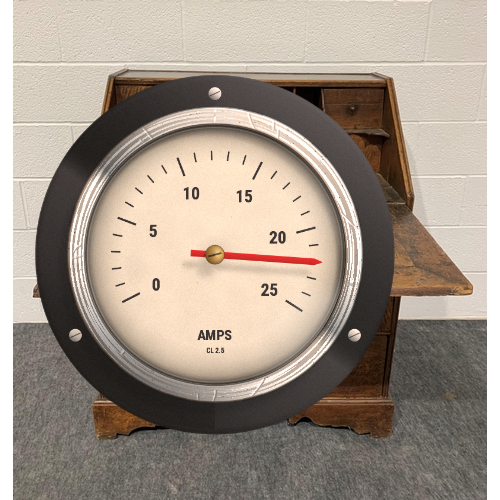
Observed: 22 A
